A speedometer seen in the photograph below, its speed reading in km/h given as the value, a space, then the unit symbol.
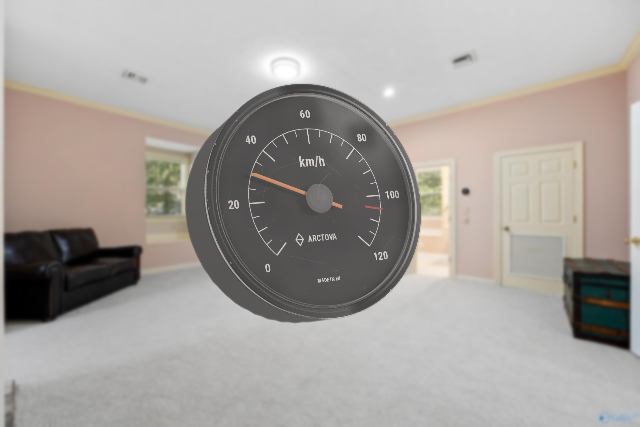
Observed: 30 km/h
